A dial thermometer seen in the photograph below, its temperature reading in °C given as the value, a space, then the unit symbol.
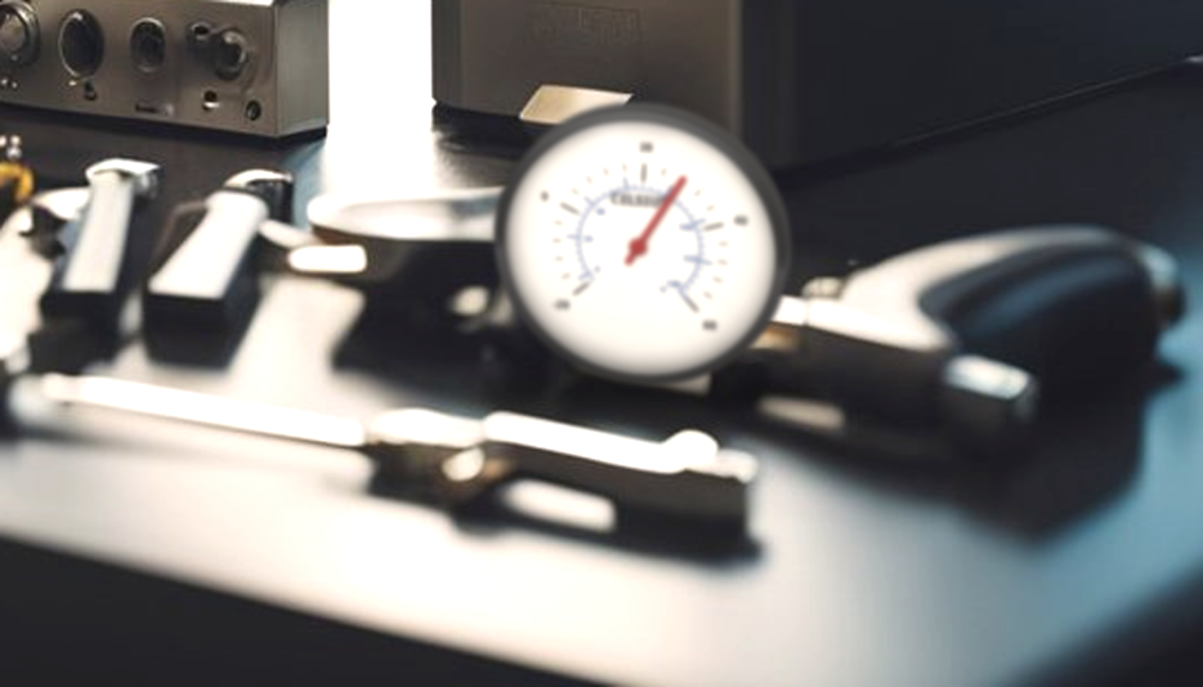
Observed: 28 °C
